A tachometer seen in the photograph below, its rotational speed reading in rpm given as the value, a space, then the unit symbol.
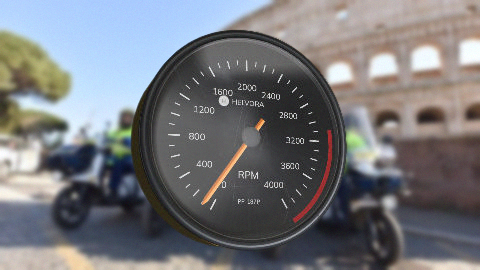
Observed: 100 rpm
